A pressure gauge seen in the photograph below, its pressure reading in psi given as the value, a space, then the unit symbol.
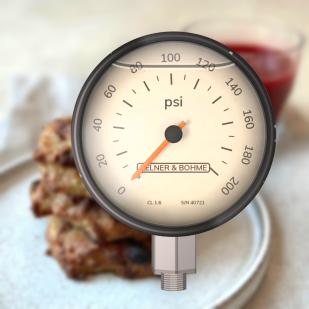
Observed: 0 psi
